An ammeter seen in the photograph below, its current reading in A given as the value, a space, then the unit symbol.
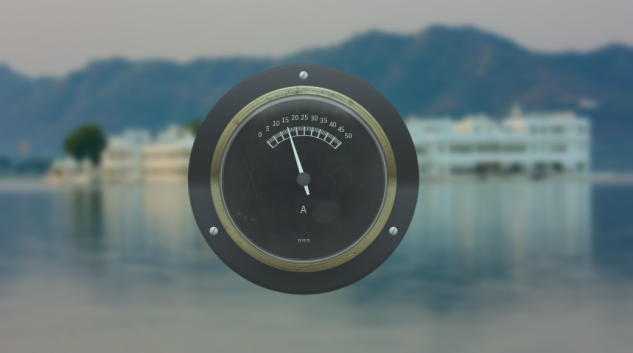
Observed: 15 A
